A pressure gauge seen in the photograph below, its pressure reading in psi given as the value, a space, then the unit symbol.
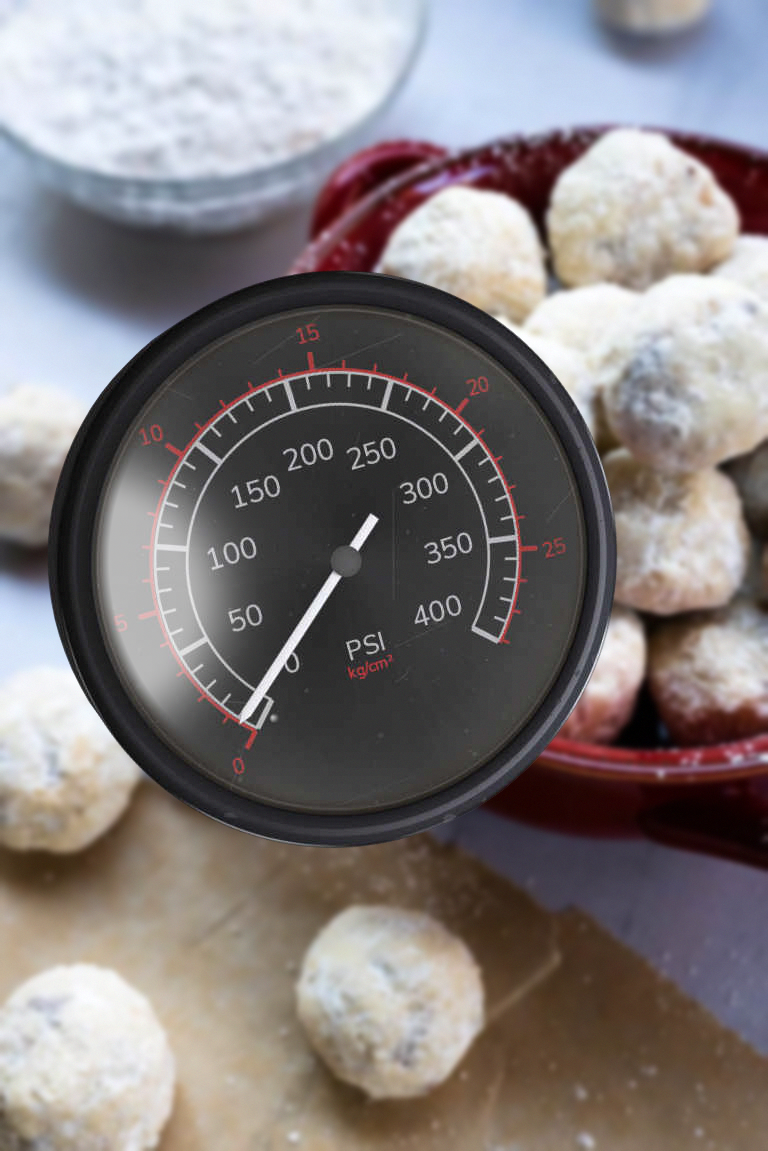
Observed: 10 psi
